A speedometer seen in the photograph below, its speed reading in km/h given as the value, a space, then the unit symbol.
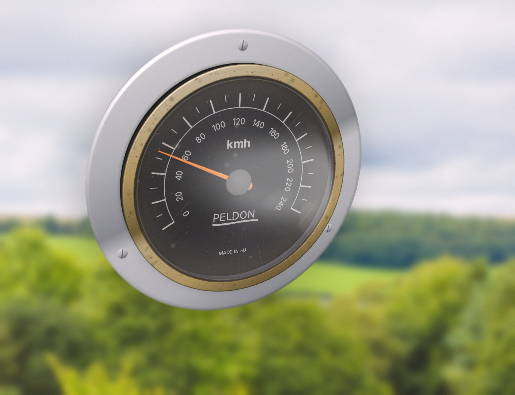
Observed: 55 km/h
